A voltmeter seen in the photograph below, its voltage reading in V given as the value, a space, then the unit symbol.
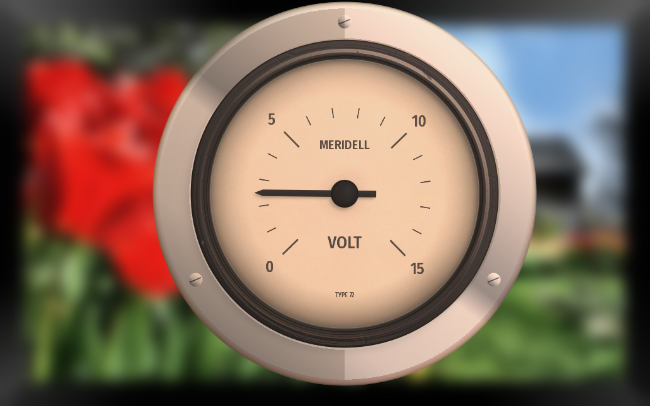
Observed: 2.5 V
